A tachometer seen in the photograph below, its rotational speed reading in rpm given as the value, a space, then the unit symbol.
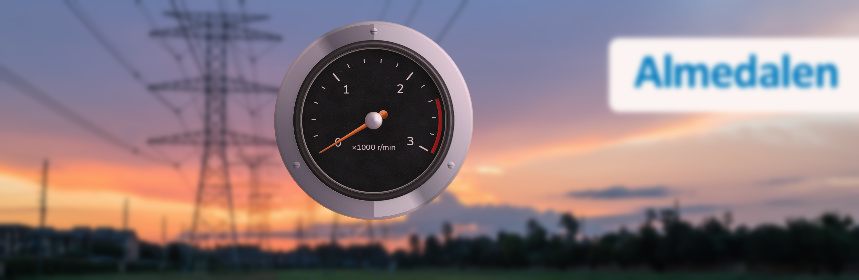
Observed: 0 rpm
